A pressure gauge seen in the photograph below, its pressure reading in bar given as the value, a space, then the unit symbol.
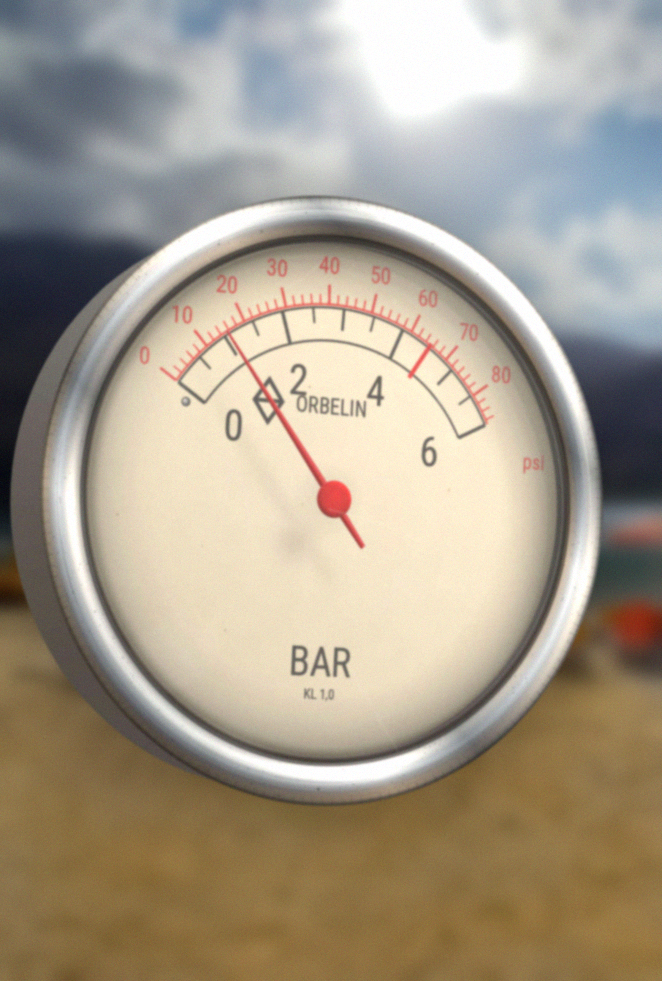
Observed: 1 bar
